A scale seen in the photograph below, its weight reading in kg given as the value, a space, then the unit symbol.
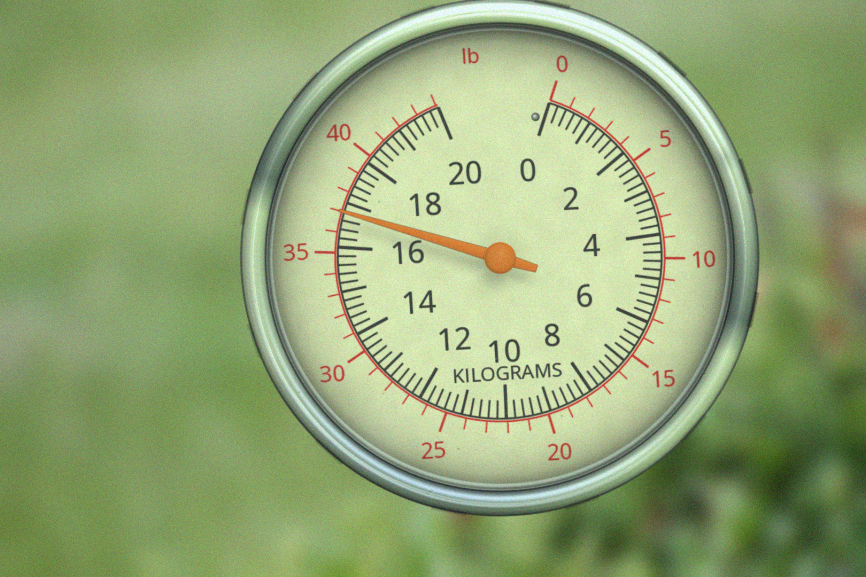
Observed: 16.8 kg
